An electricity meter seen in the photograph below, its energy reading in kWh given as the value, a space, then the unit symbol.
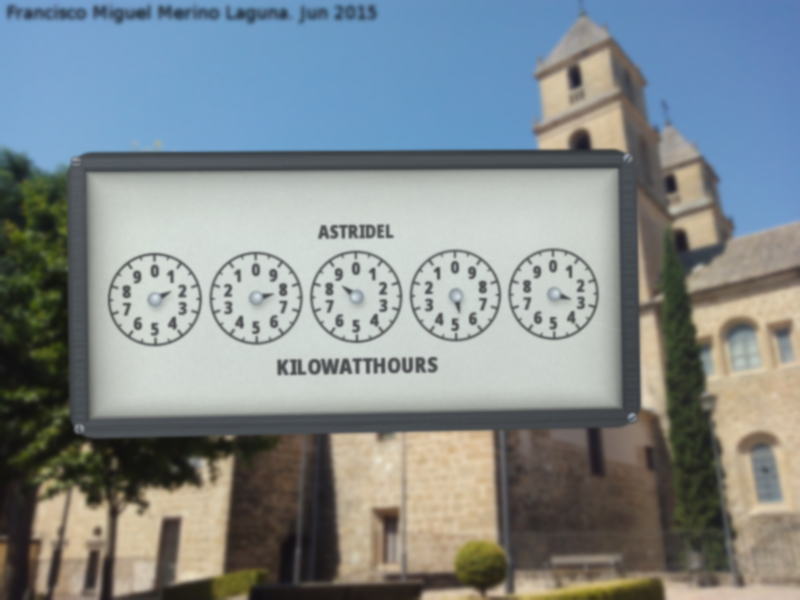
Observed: 17853 kWh
